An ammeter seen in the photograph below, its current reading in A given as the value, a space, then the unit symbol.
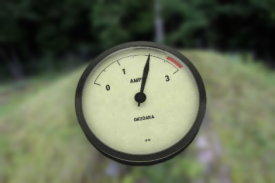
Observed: 2 A
